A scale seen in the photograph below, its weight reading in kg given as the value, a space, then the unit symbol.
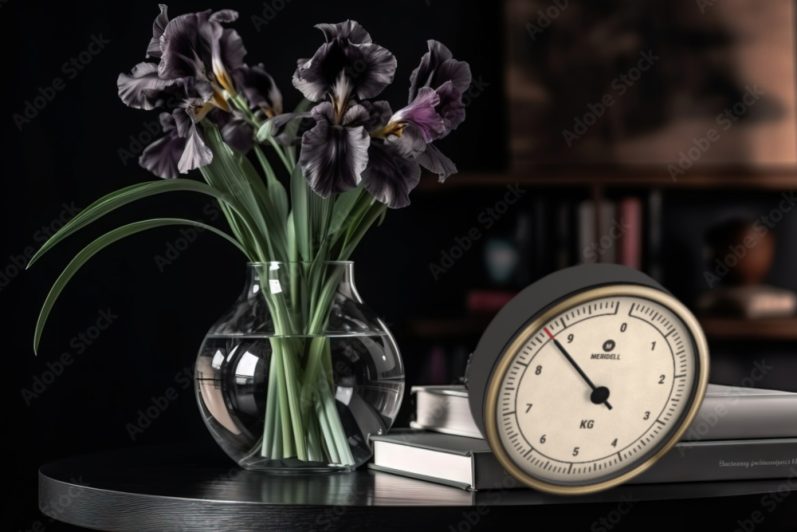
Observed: 8.7 kg
